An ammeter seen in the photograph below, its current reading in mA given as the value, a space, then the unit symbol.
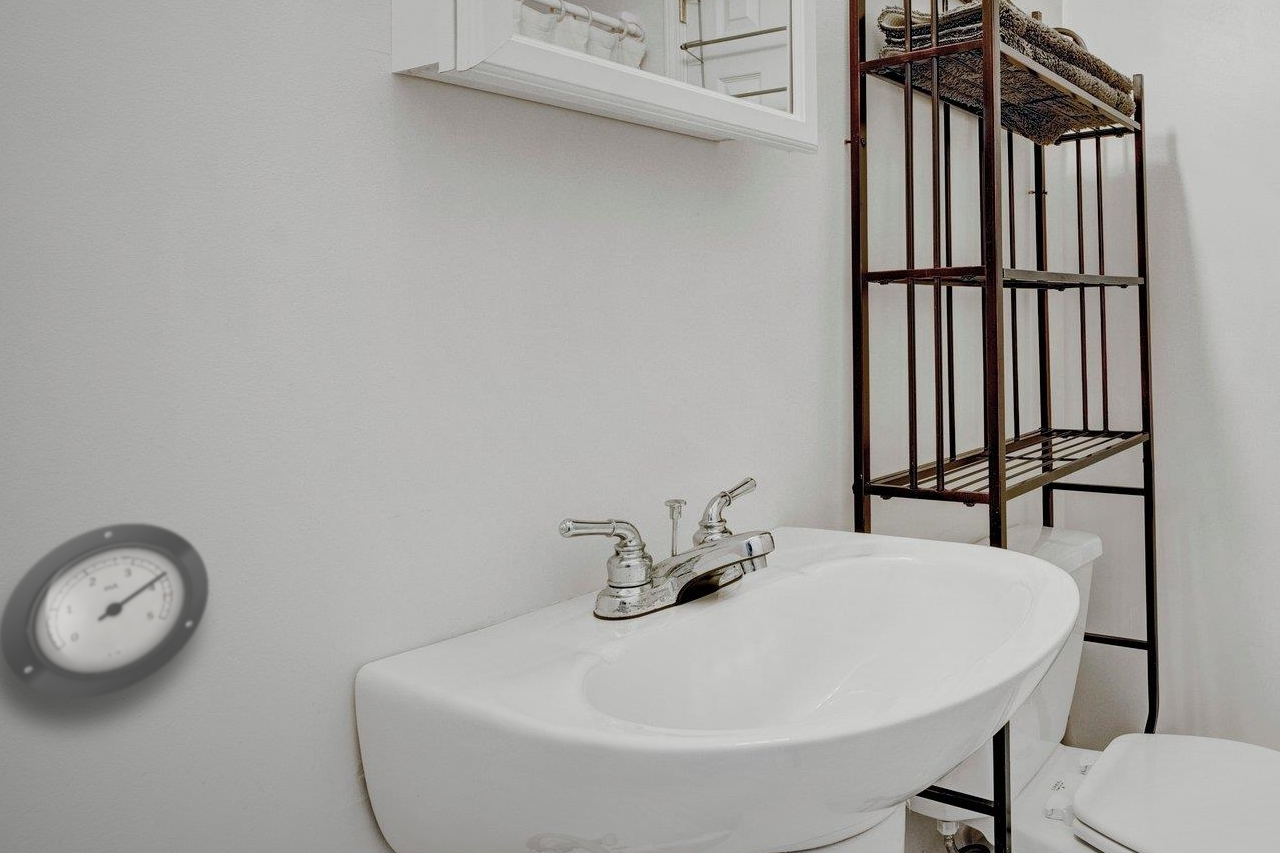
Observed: 3.8 mA
